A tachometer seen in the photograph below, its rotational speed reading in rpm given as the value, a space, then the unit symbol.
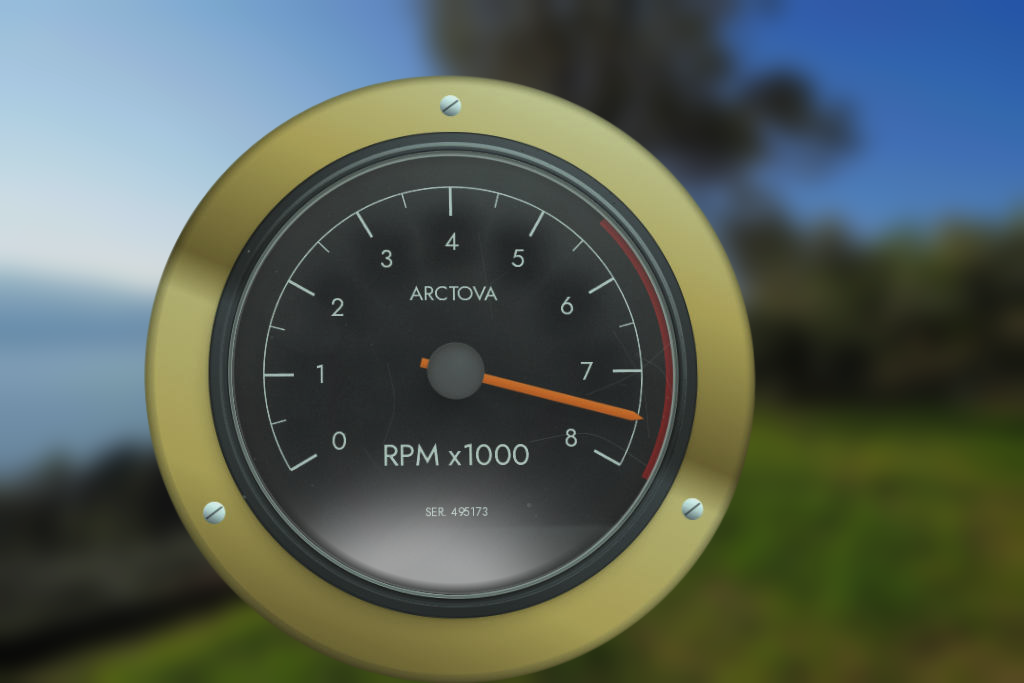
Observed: 7500 rpm
